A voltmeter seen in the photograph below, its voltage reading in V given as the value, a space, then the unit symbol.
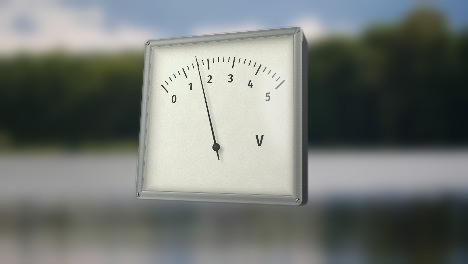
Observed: 1.6 V
